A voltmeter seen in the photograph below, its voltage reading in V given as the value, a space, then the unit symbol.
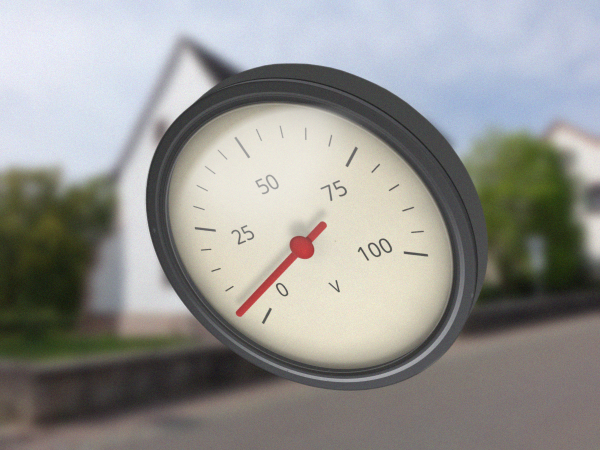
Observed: 5 V
